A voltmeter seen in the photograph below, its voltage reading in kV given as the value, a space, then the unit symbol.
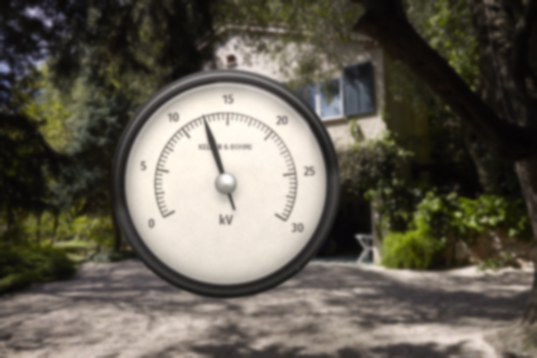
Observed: 12.5 kV
